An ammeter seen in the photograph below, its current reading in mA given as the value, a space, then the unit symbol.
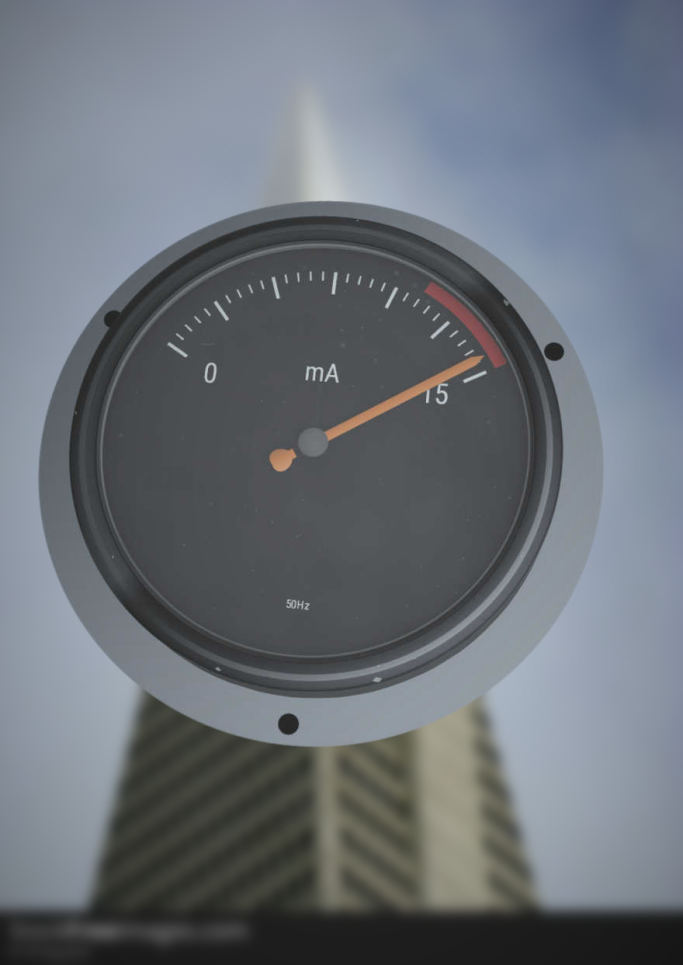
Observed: 14.5 mA
